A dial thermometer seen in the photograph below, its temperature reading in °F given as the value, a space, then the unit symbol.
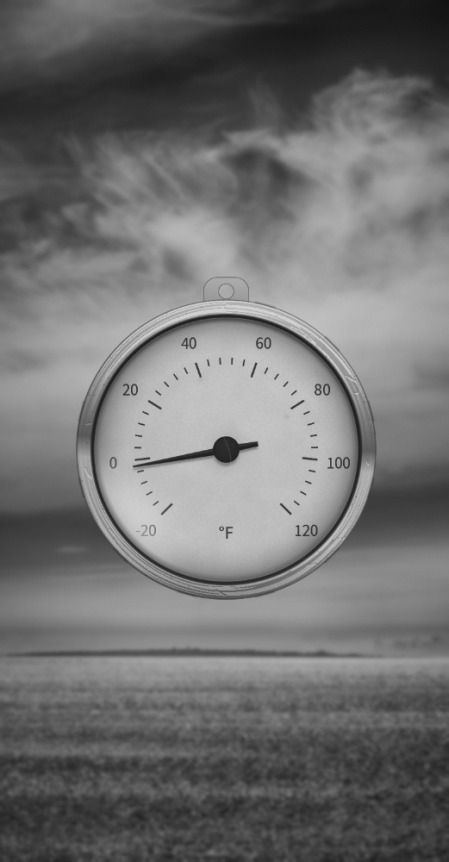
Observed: -2 °F
